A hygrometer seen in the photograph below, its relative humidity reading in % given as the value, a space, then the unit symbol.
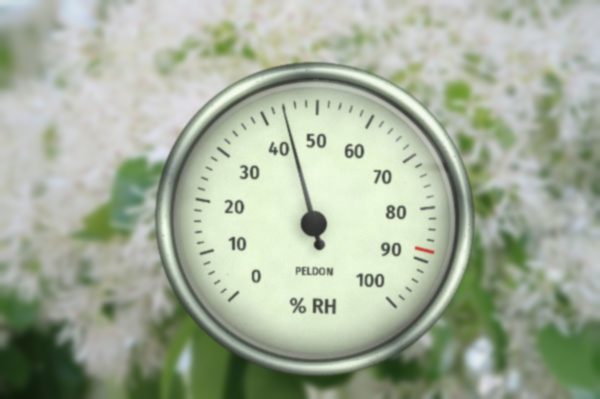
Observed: 44 %
